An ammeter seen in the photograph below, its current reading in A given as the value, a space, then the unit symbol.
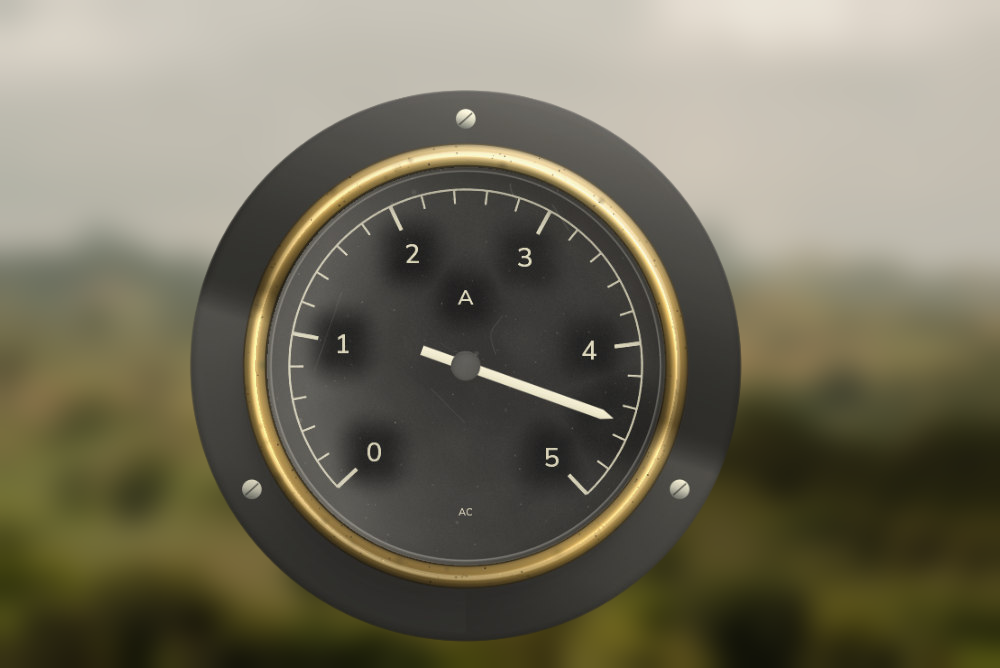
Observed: 4.5 A
